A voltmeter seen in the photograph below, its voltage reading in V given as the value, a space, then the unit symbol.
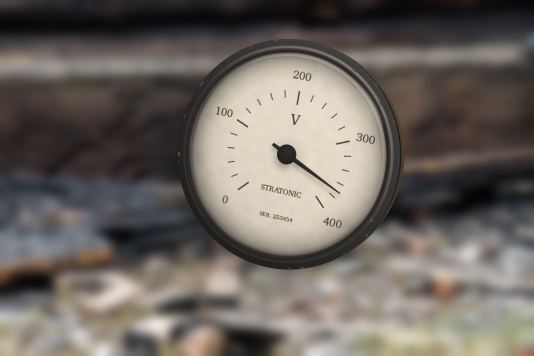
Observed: 370 V
